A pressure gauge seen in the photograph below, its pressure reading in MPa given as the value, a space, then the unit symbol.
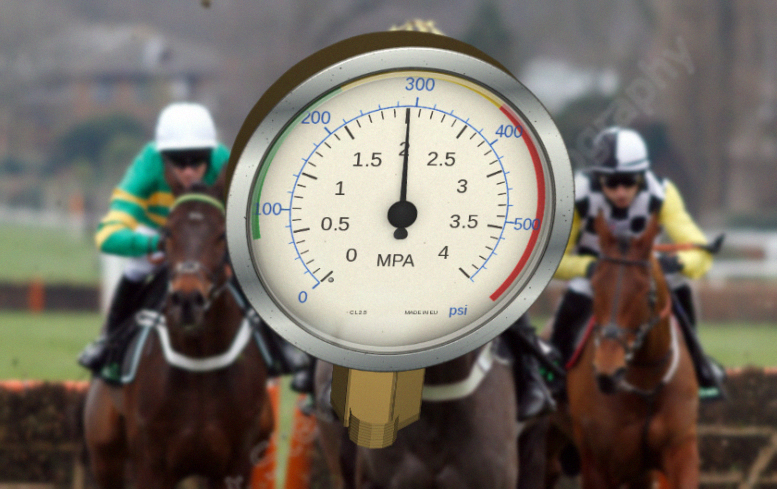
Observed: 2 MPa
